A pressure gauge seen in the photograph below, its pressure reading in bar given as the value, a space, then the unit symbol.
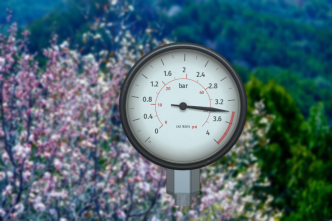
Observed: 3.4 bar
